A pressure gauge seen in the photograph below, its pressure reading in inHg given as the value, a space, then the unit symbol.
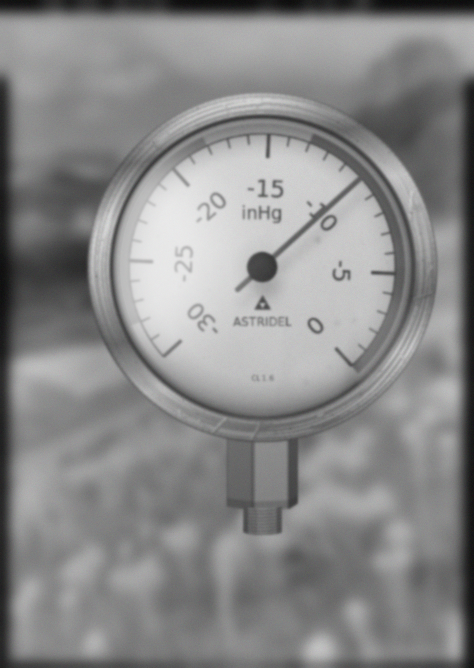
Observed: -10 inHg
